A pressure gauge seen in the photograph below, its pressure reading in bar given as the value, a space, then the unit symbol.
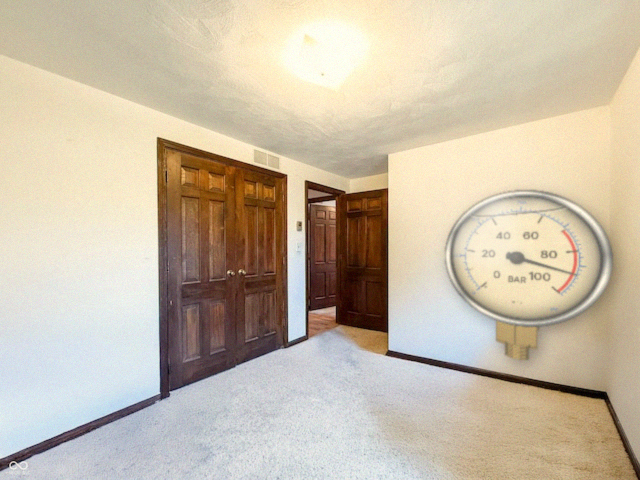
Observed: 90 bar
